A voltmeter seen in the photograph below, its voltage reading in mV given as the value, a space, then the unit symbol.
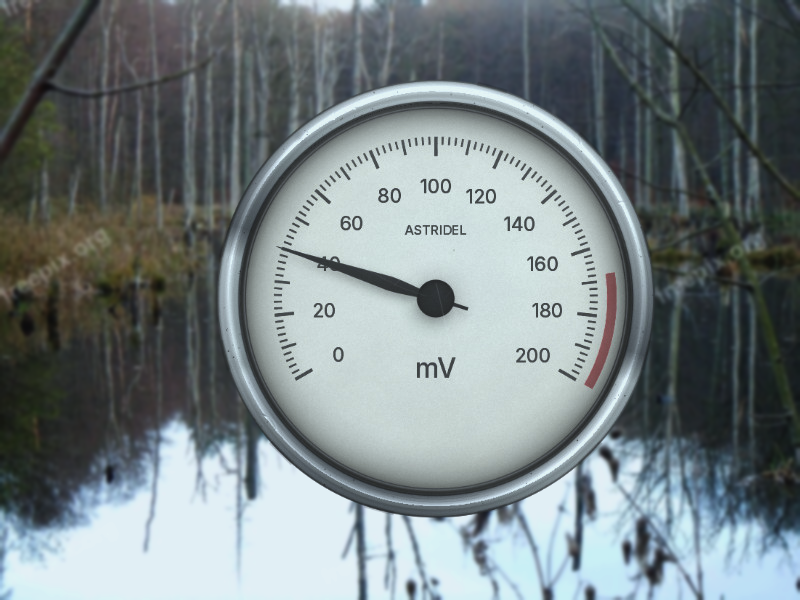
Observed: 40 mV
